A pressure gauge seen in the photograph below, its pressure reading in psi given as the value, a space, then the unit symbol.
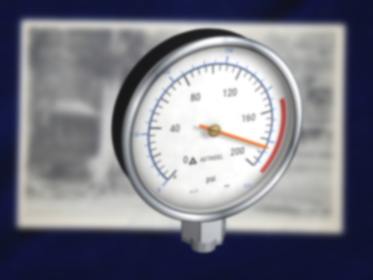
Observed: 185 psi
